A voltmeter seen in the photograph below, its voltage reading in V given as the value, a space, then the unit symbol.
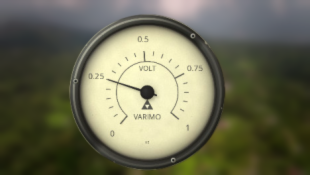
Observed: 0.25 V
